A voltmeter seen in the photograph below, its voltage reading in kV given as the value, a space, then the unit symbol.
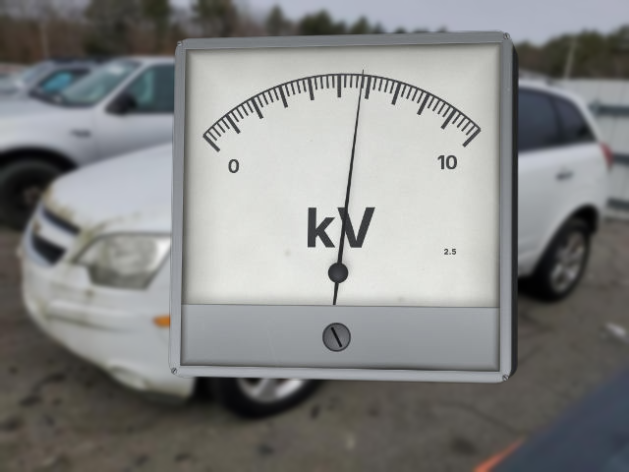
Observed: 5.8 kV
